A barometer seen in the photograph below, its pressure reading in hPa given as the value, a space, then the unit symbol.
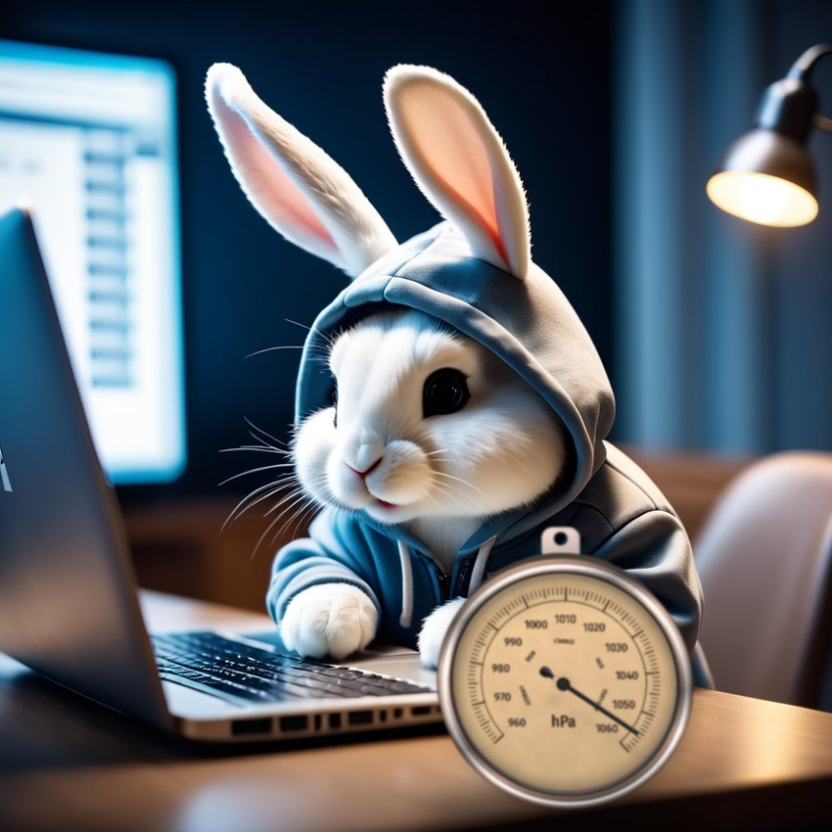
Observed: 1055 hPa
